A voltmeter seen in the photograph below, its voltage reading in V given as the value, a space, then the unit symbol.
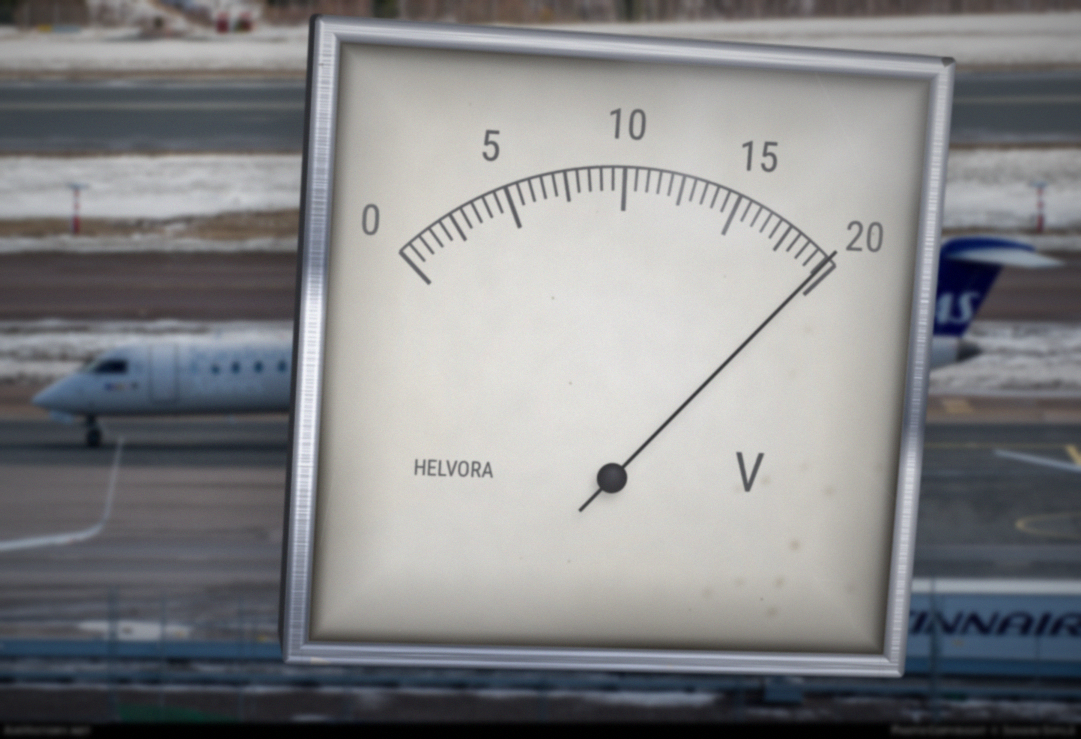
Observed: 19.5 V
